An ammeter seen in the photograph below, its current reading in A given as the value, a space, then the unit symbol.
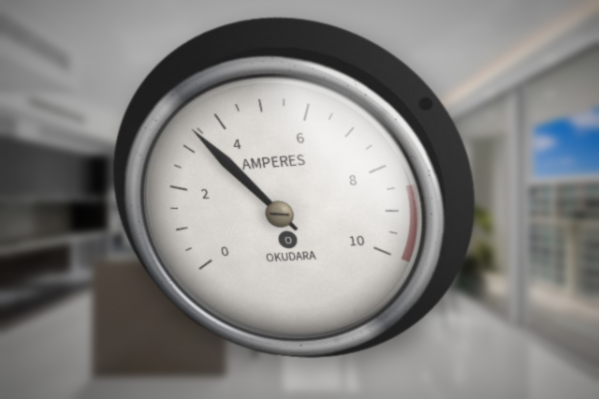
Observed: 3.5 A
